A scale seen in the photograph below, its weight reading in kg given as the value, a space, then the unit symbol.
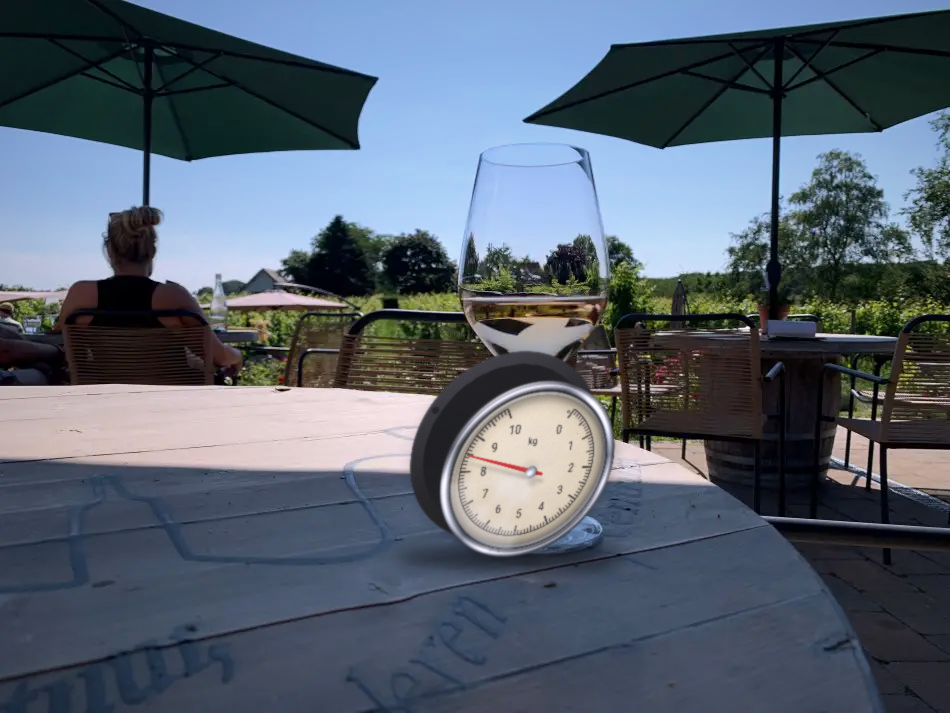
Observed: 8.5 kg
